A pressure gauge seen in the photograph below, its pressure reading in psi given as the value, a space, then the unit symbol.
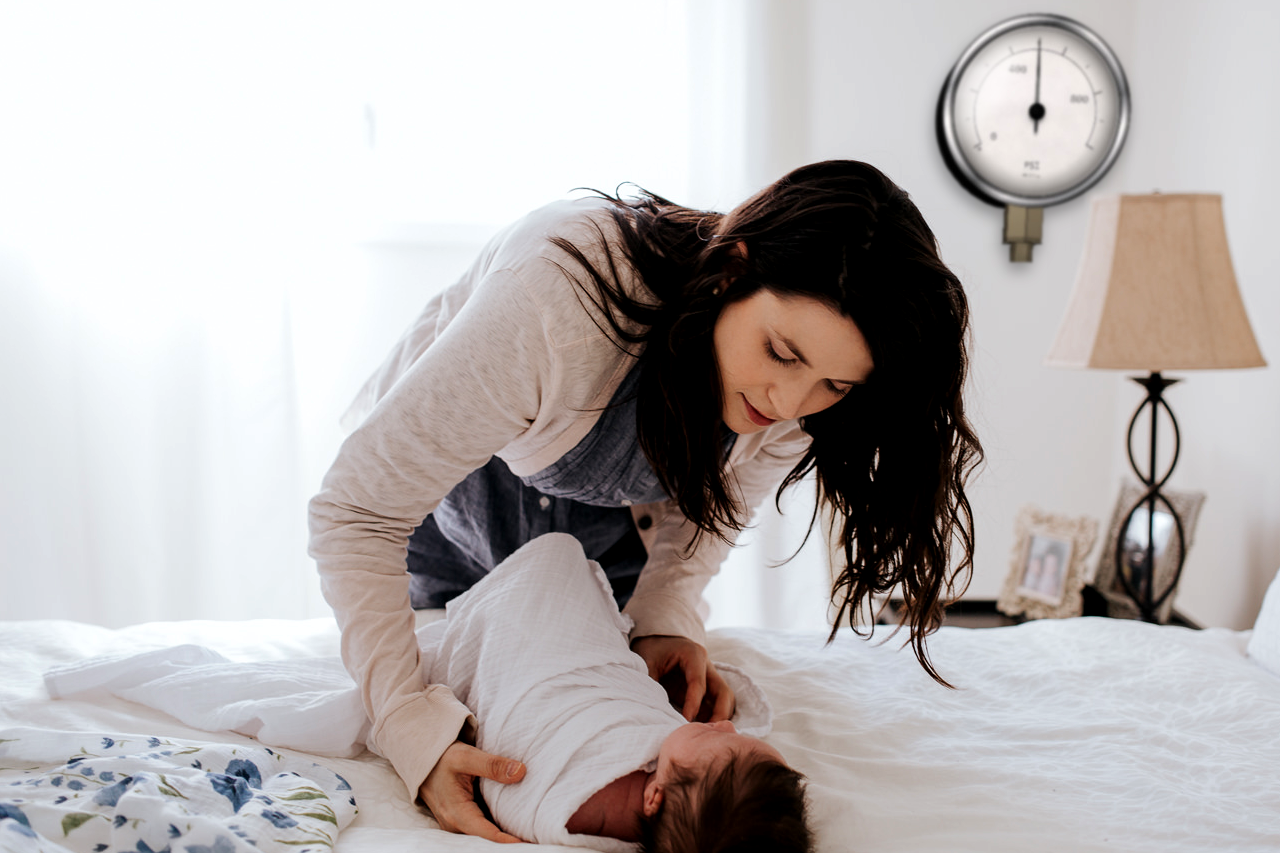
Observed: 500 psi
